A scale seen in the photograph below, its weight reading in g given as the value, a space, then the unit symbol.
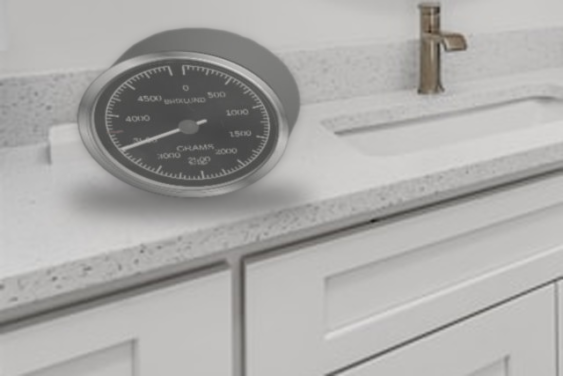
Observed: 3500 g
